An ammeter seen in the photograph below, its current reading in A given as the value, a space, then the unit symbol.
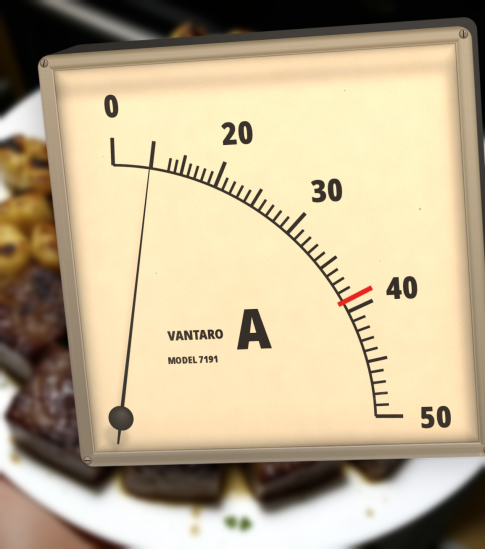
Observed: 10 A
